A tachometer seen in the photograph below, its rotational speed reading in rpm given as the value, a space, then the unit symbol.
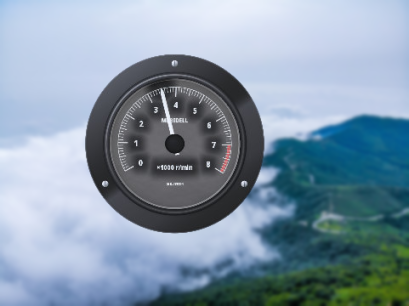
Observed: 3500 rpm
